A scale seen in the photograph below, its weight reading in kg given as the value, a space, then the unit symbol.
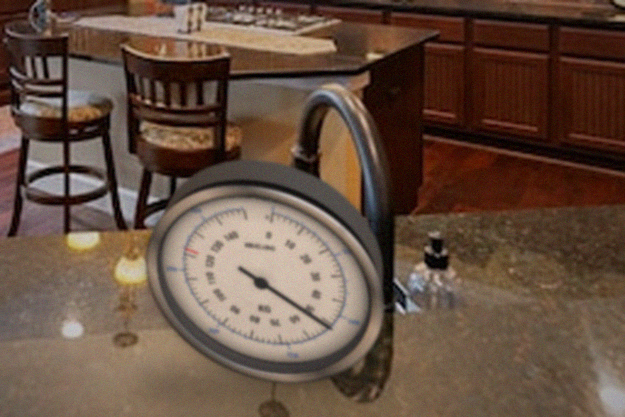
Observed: 50 kg
